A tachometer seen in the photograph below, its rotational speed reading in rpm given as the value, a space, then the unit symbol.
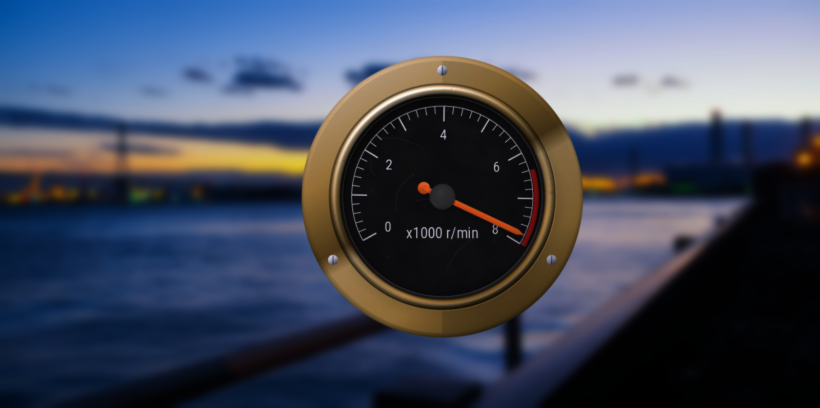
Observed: 7800 rpm
